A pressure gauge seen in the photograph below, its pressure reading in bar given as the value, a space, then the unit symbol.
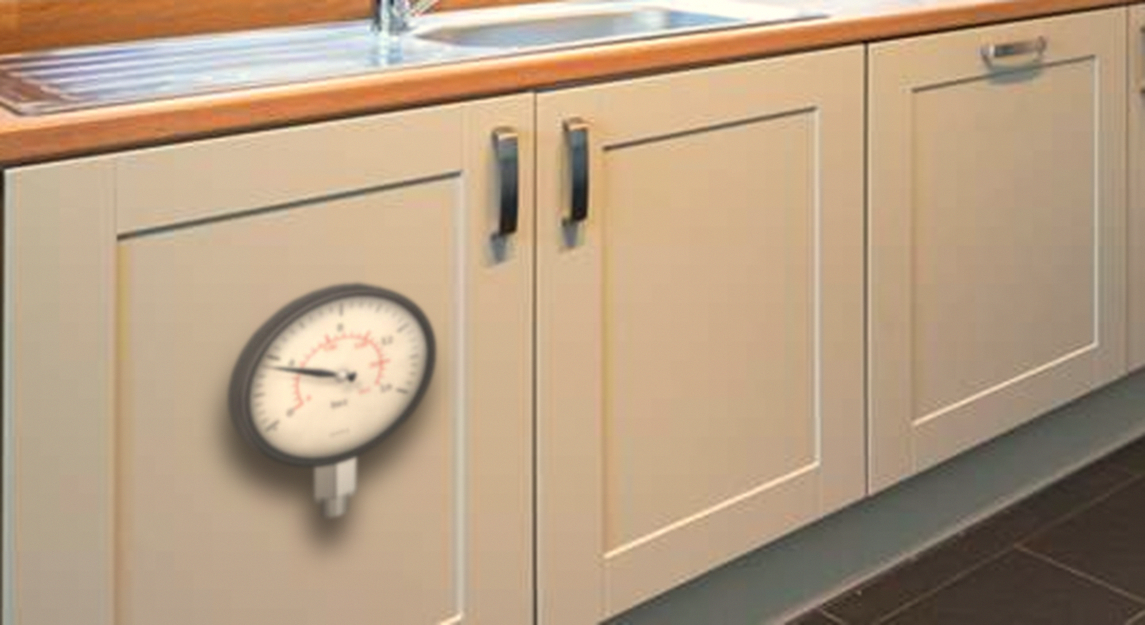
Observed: 3.5 bar
